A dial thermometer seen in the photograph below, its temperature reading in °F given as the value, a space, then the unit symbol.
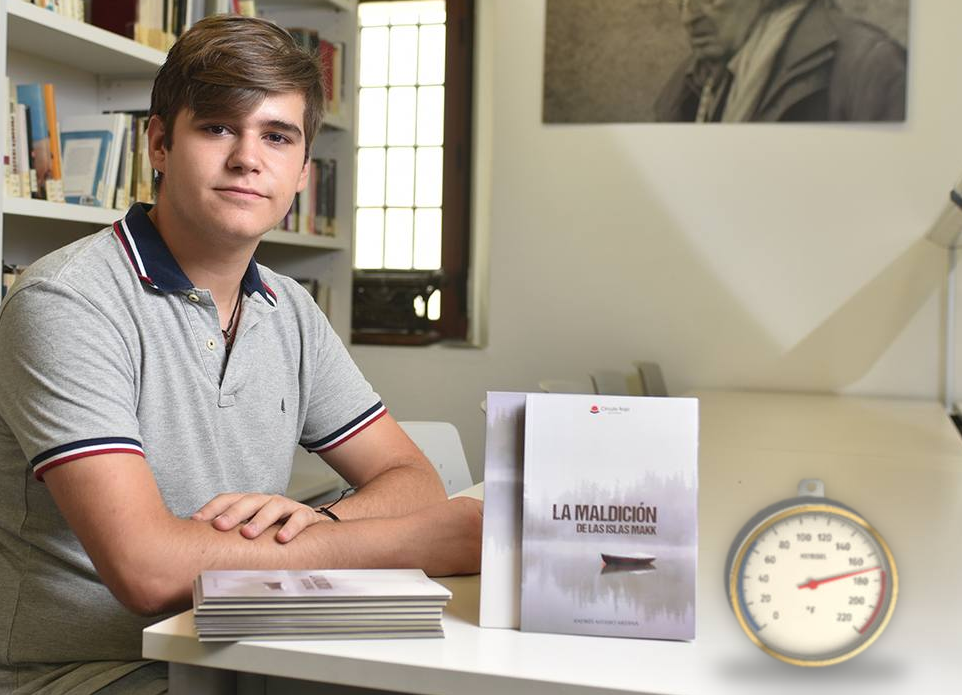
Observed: 170 °F
